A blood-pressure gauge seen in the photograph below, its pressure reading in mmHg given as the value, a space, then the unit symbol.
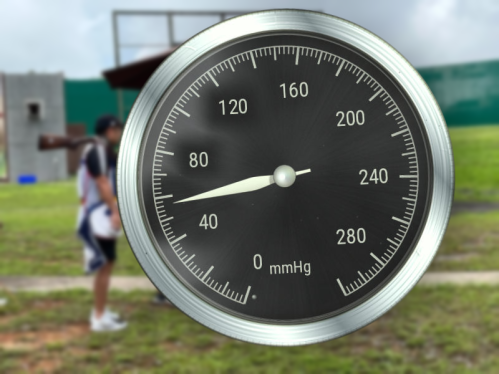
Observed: 56 mmHg
